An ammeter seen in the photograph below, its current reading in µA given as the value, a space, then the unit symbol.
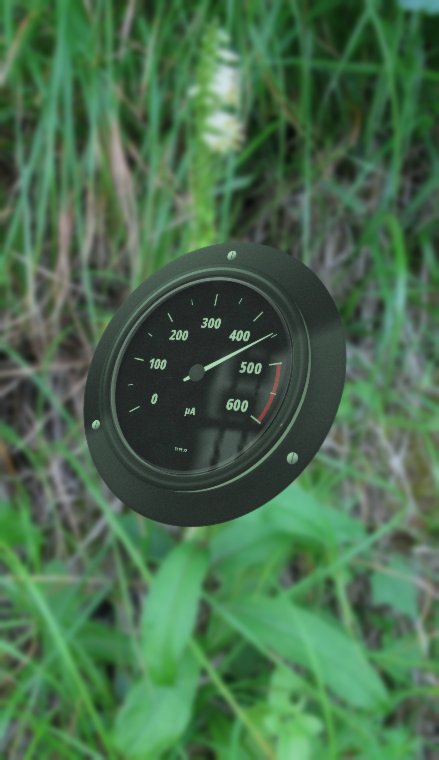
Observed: 450 µA
